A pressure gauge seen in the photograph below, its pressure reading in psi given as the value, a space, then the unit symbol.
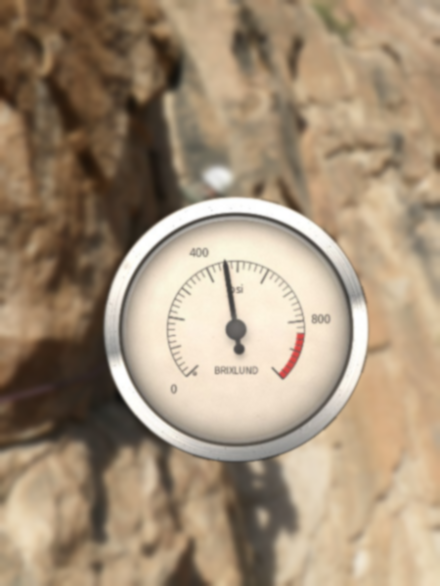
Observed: 460 psi
